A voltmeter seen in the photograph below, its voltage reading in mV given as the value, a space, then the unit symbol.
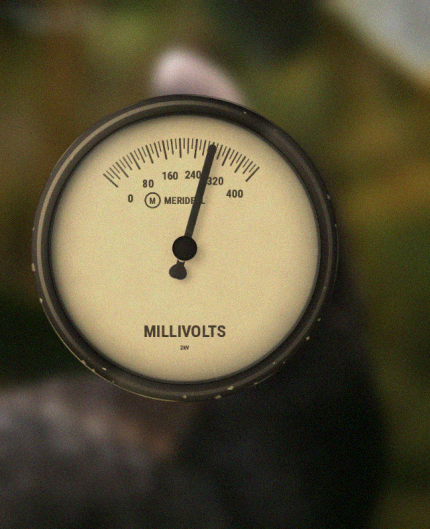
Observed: 280 mV
